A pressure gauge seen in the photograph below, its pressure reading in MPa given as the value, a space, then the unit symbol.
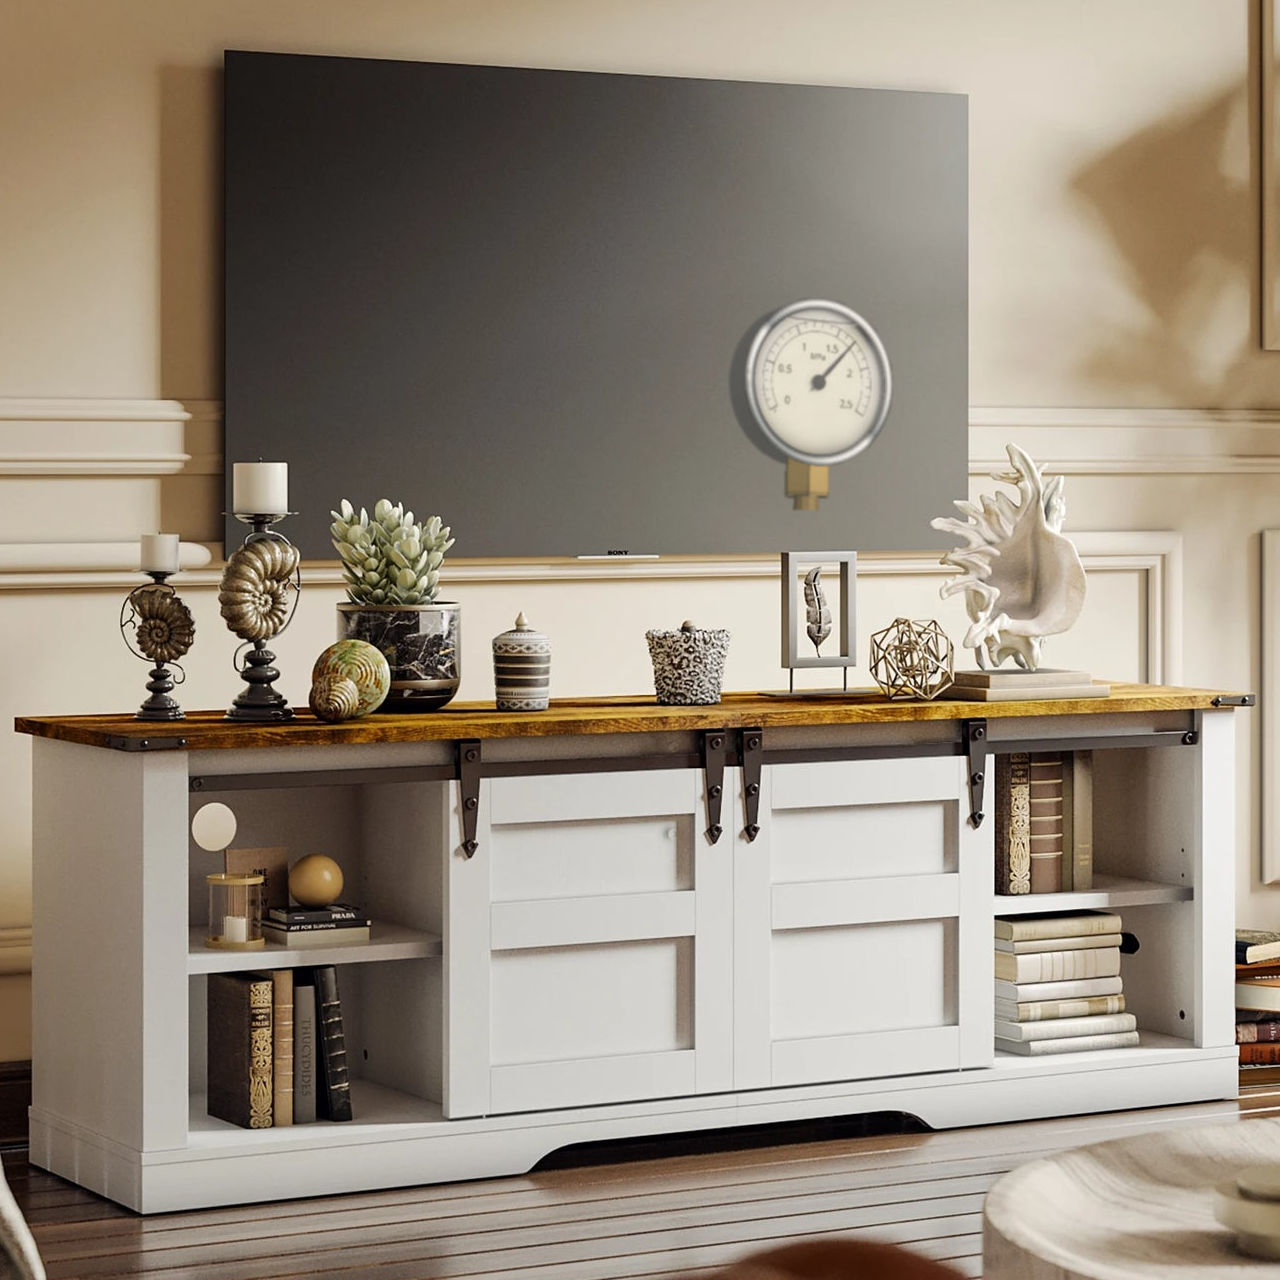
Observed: 1.7 MPa
